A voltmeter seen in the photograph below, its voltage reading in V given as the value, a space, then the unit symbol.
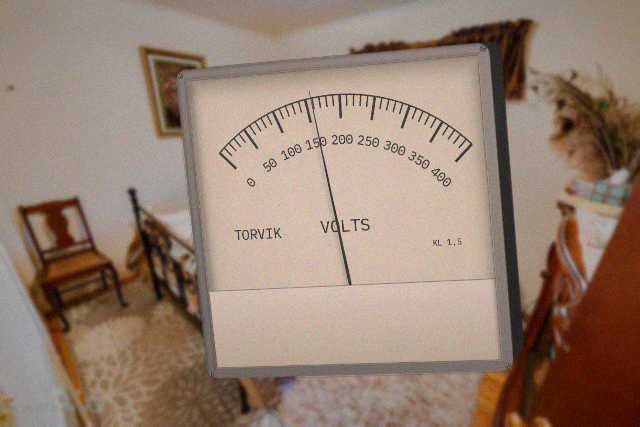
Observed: 160 V
